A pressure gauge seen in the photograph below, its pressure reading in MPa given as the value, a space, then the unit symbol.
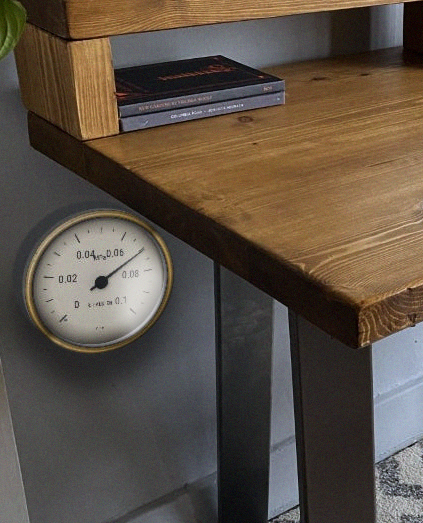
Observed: 0.07 MPa
